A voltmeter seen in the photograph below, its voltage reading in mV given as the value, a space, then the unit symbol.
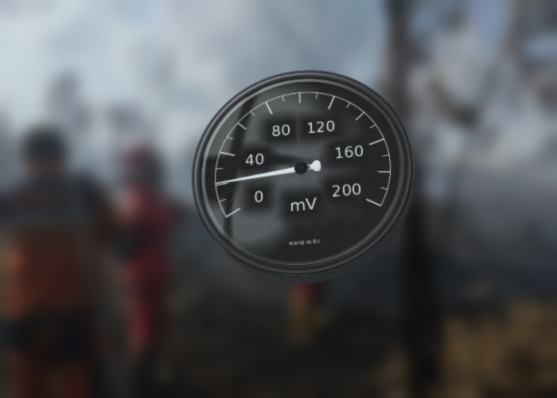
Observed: 20 mV
